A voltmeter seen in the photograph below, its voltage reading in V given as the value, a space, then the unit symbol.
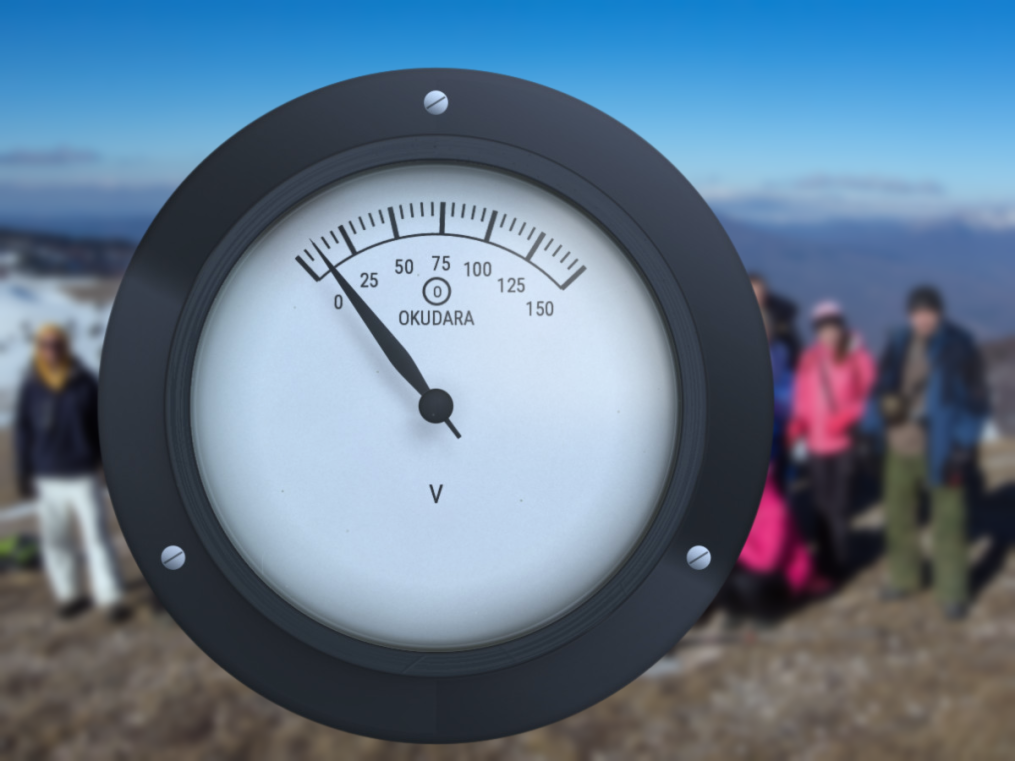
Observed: 10 V
